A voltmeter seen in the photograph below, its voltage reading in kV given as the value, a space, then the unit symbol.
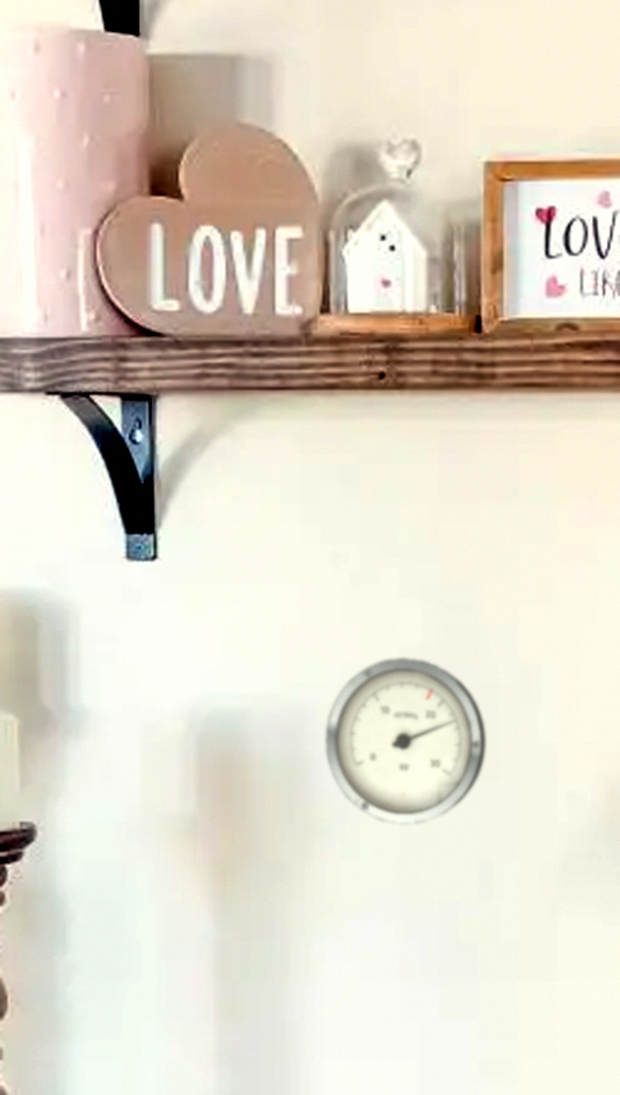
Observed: 23 kV
